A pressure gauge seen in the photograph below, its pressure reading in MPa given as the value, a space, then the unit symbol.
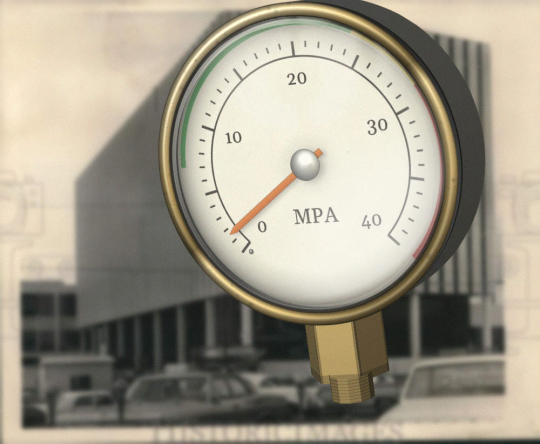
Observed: 1.5 MPa
